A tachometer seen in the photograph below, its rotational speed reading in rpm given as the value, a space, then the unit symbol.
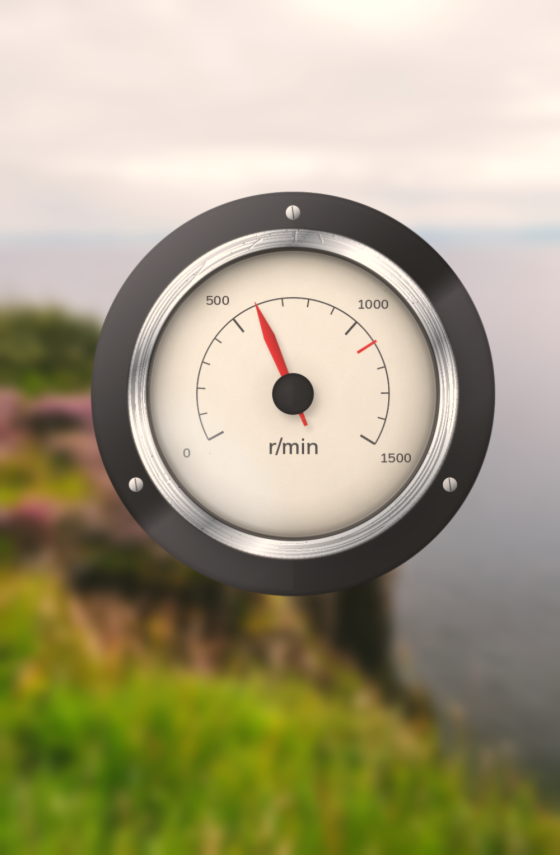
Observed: 600 rpm
